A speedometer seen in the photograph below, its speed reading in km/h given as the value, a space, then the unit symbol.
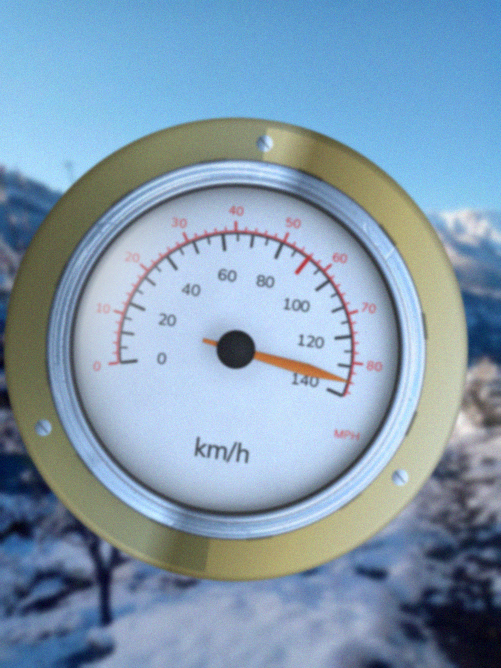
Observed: 135 km/h
